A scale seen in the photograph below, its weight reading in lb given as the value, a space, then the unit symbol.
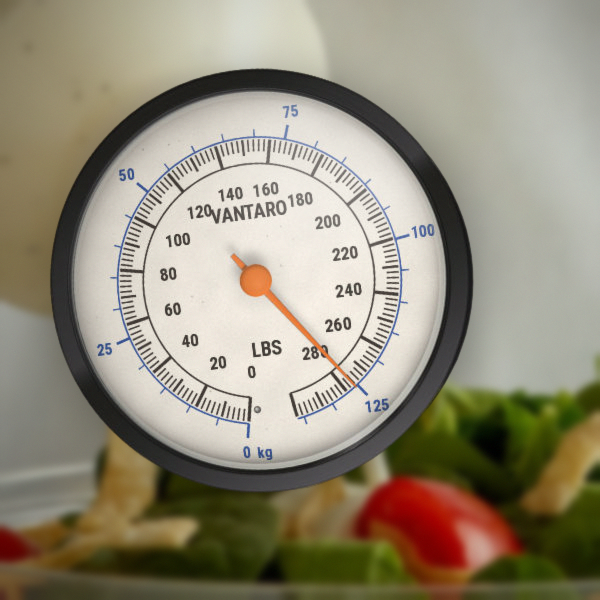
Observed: 276 lb
